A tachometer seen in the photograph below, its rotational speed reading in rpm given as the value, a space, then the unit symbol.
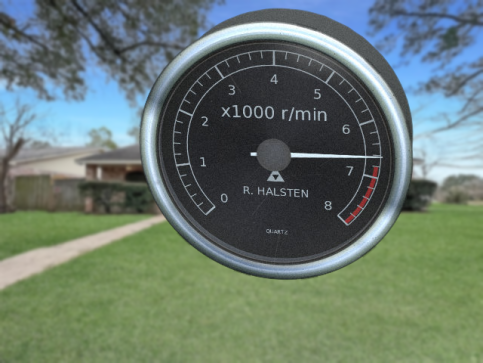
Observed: 6600 rpm
